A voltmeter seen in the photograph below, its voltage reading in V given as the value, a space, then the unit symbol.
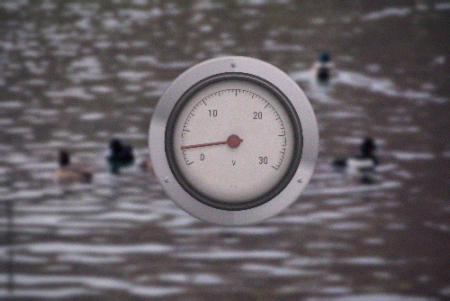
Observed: 2.5 V
